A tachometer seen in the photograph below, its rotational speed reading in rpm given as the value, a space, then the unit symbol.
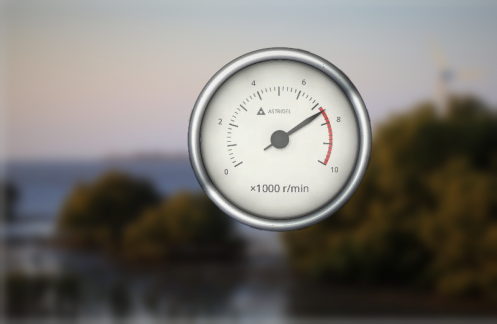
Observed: 7400 rpm
